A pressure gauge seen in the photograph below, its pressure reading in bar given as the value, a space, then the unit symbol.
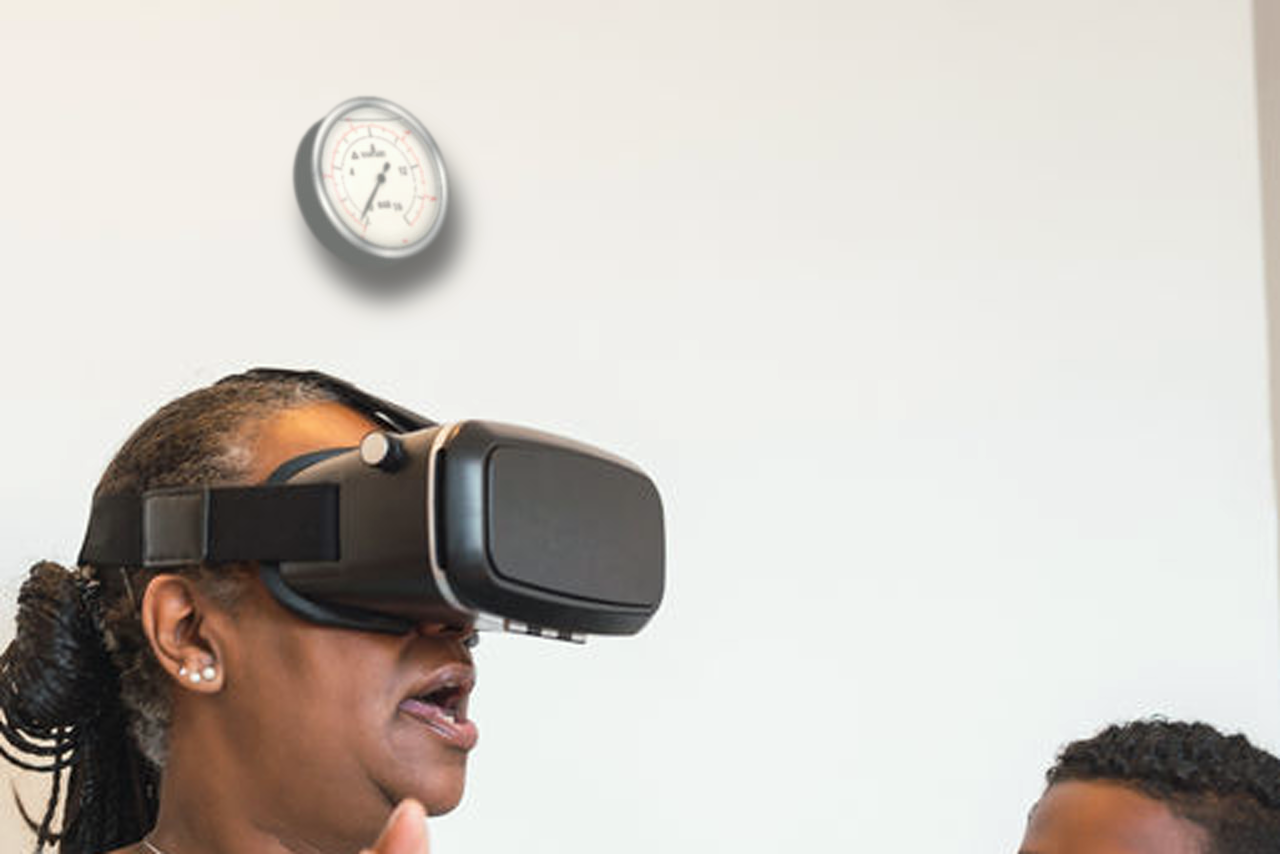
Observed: 0.5 bar
